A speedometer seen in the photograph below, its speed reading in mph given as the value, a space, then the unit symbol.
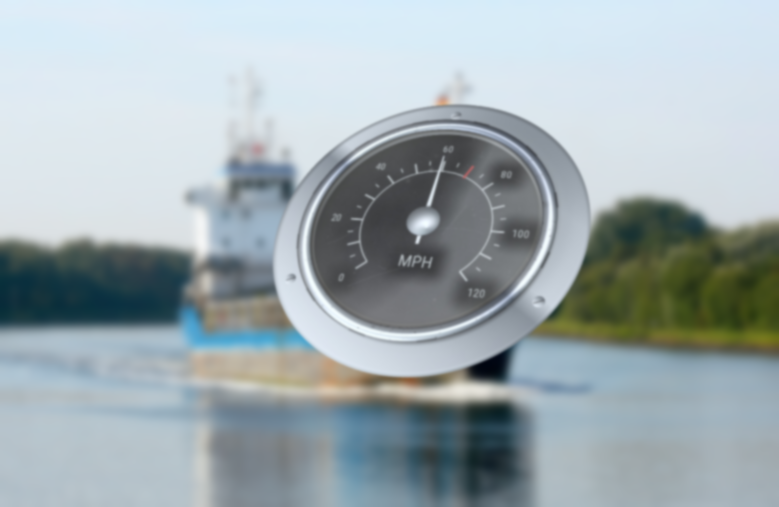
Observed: 60 mph
